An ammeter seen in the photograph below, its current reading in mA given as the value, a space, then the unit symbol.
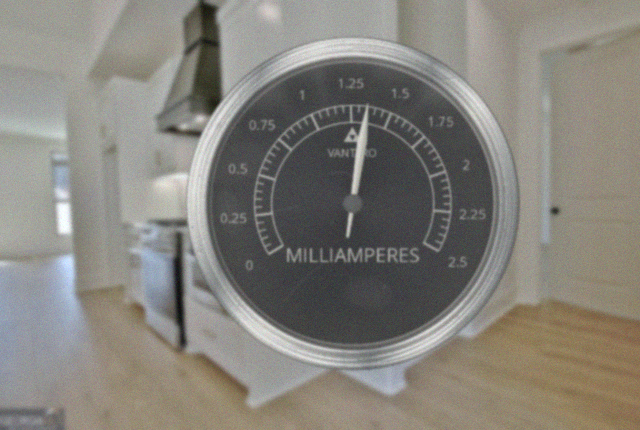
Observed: 1.35 mA
